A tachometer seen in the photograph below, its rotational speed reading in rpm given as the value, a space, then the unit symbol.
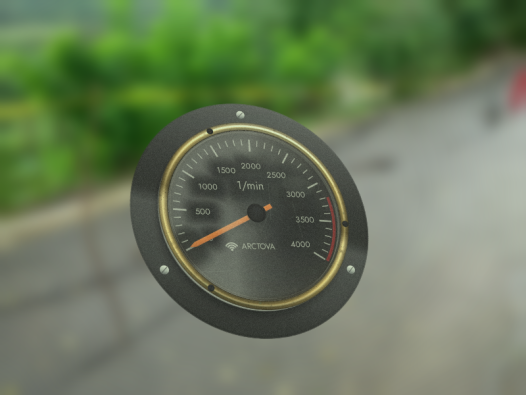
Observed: 0 rpm
